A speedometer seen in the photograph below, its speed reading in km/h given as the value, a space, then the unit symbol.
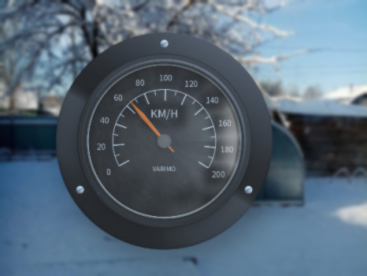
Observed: 65 km/h
